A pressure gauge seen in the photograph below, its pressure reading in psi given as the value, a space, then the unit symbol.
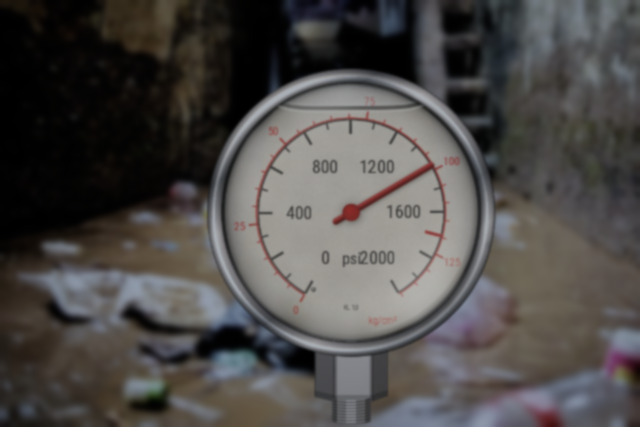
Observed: 1400 psi
